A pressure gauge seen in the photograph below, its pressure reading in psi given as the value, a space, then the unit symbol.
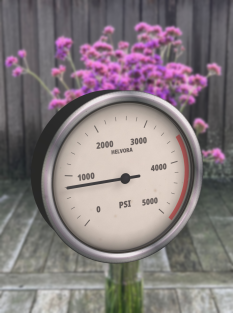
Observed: 800 psi
